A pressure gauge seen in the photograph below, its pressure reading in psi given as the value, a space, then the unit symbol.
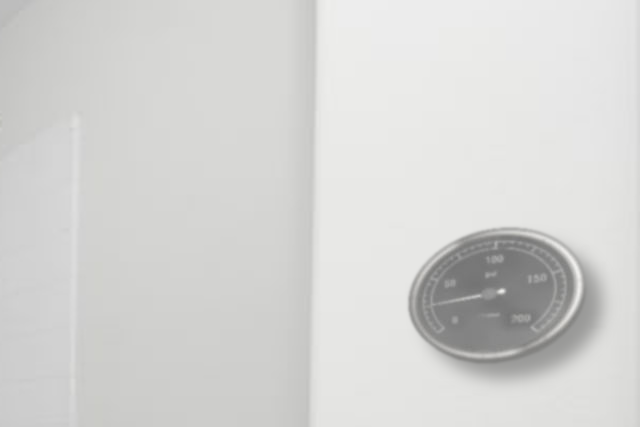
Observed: 25 psi
